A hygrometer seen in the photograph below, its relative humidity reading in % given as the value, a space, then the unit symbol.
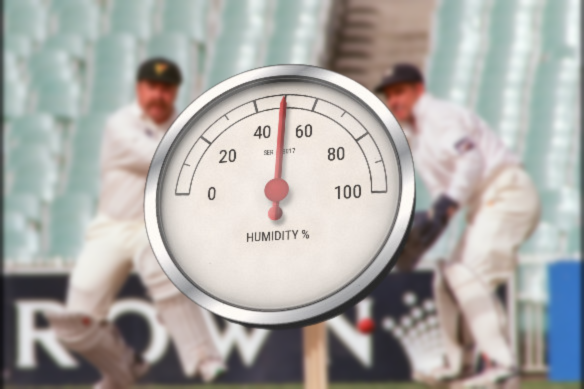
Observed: 50 %
